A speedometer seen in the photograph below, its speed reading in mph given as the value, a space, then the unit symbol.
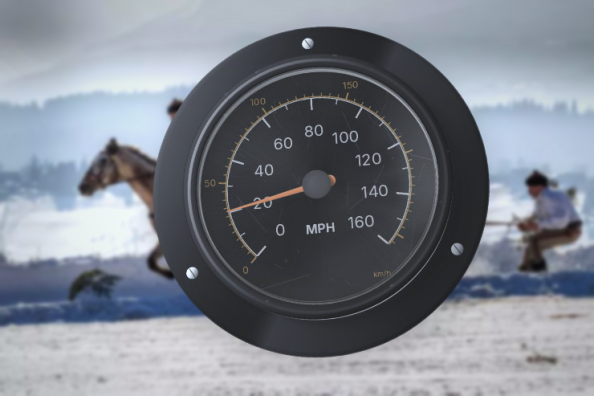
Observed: 20 mph
